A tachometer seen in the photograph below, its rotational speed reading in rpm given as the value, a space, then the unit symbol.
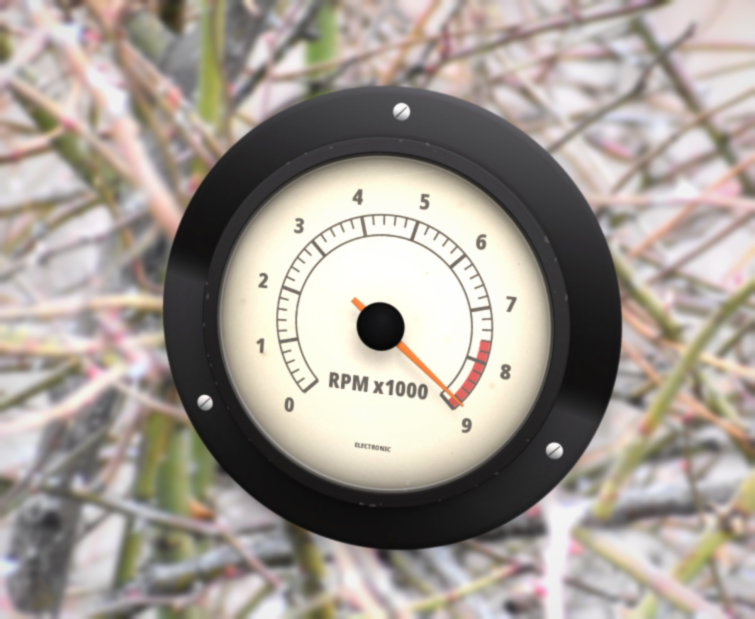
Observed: 8800 rpm
